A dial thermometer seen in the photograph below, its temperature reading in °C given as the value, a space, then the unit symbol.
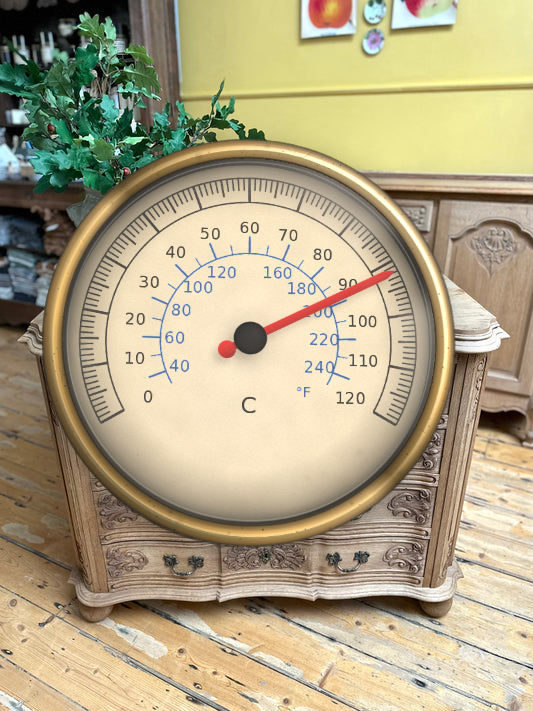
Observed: 92 °C
